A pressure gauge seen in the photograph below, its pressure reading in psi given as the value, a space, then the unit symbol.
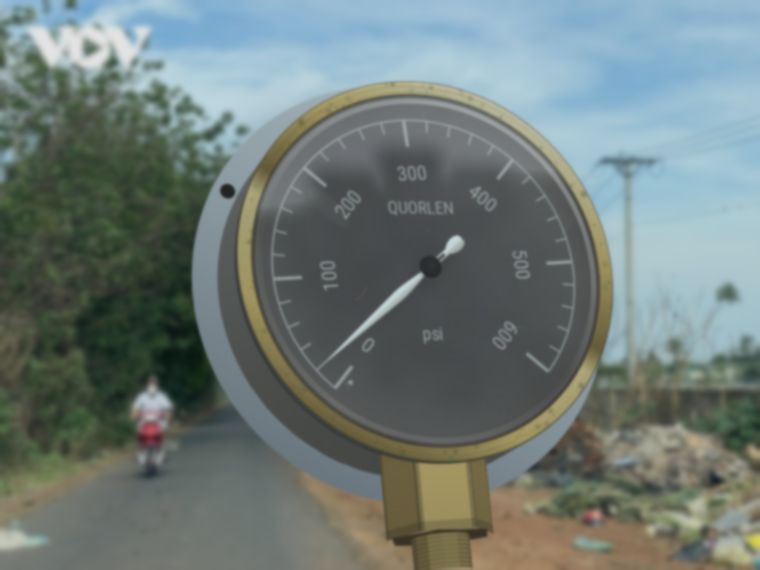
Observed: 20 psi
